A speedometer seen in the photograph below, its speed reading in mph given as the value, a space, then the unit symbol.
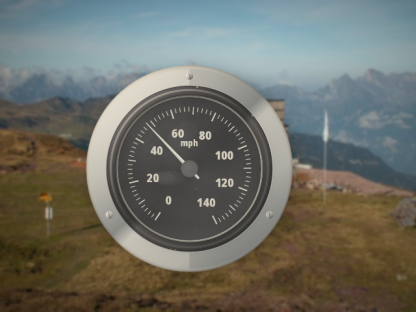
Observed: 48 mph
